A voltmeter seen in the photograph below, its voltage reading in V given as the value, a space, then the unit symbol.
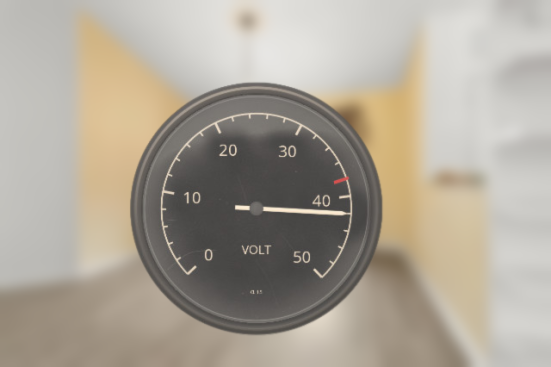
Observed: 42 V
